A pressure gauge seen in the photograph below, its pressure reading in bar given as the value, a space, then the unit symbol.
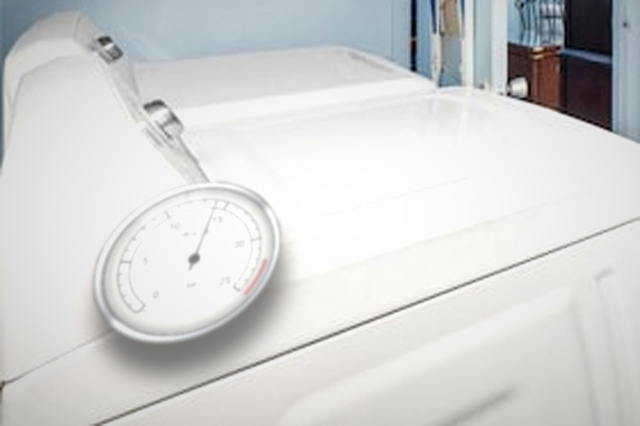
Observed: 14 bar
